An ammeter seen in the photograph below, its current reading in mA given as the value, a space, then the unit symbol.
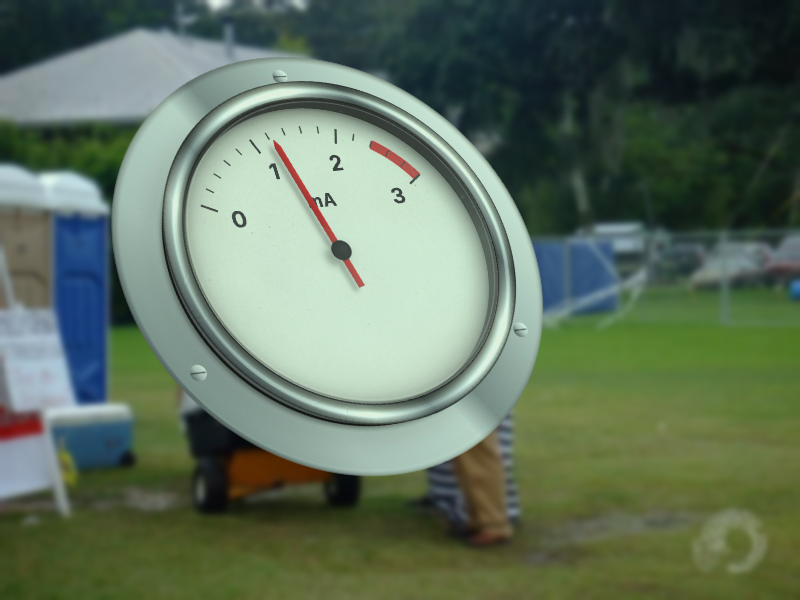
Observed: 1.2 mA
